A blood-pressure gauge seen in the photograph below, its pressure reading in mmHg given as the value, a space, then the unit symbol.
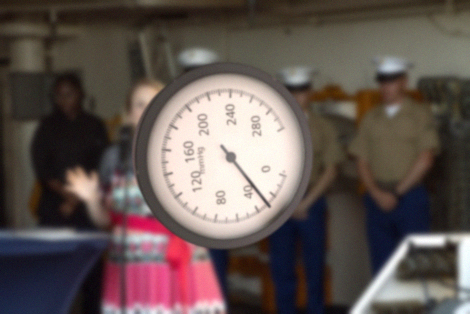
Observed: 30 mmHg
